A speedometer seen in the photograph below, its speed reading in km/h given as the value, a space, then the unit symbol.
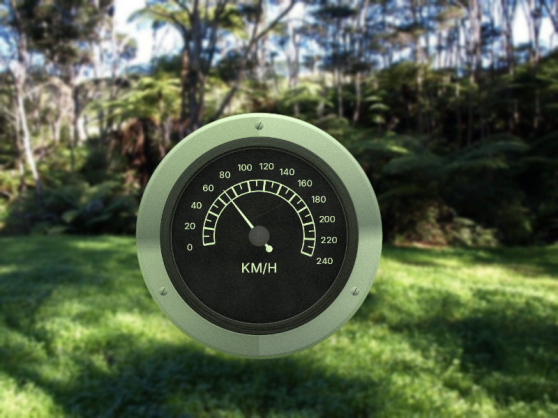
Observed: 70 km/h
